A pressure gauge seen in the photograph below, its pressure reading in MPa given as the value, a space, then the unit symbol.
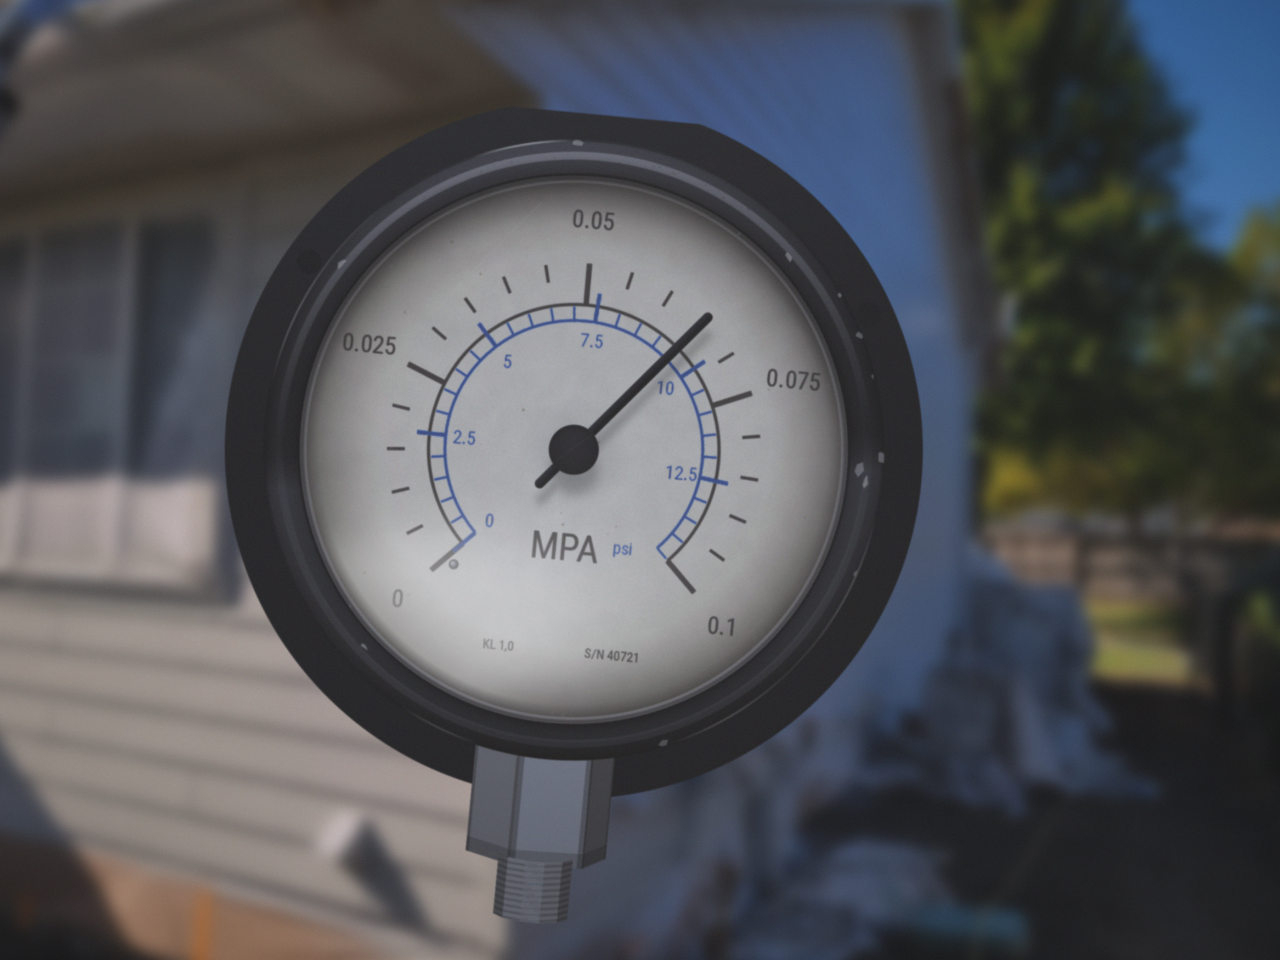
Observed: 0.065 MPa
